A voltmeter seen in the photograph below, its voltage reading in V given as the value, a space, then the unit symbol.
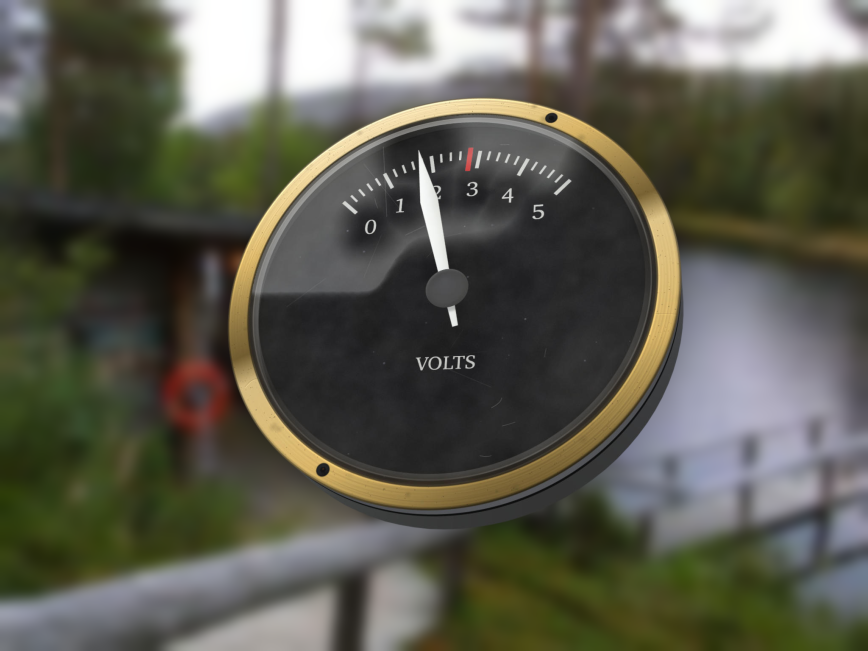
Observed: 1.8 V
